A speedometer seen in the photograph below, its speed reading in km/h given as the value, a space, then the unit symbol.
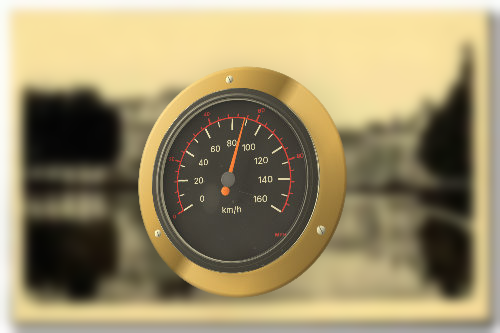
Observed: 90 km/h
